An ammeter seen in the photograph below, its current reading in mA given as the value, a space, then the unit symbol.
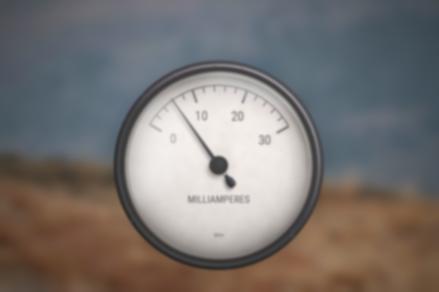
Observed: 6 mA
